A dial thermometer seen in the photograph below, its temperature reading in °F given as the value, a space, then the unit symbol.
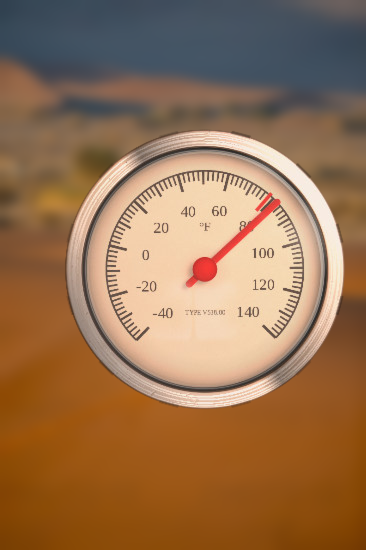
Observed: 82 °F
